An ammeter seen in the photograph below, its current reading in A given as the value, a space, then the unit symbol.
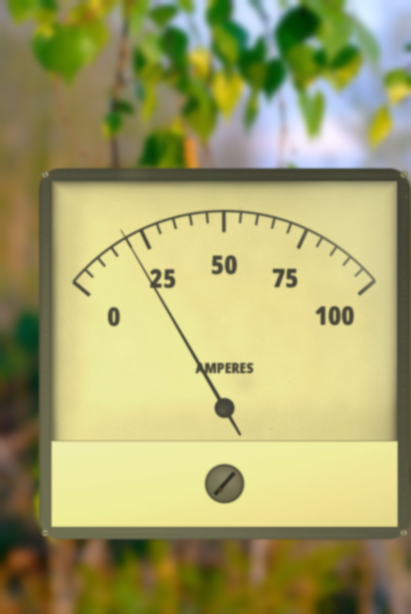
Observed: 20 A
